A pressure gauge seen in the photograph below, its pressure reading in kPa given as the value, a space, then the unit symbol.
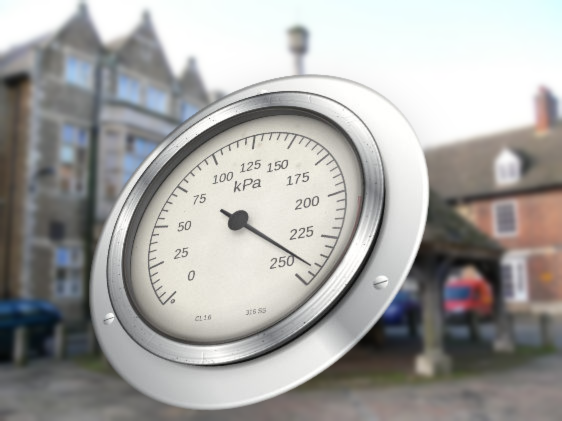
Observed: 242.5 kPa
